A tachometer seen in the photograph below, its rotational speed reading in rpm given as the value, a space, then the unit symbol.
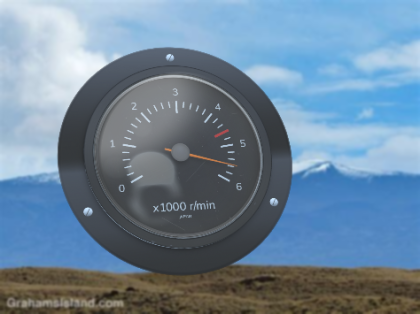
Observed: 5600 rpm
